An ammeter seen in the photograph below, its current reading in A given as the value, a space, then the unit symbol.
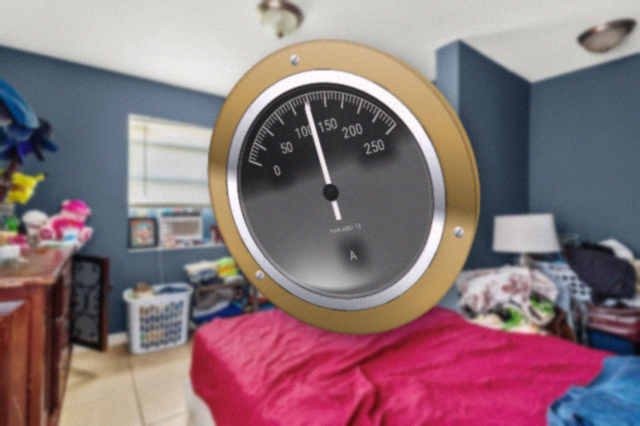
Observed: 125 A
